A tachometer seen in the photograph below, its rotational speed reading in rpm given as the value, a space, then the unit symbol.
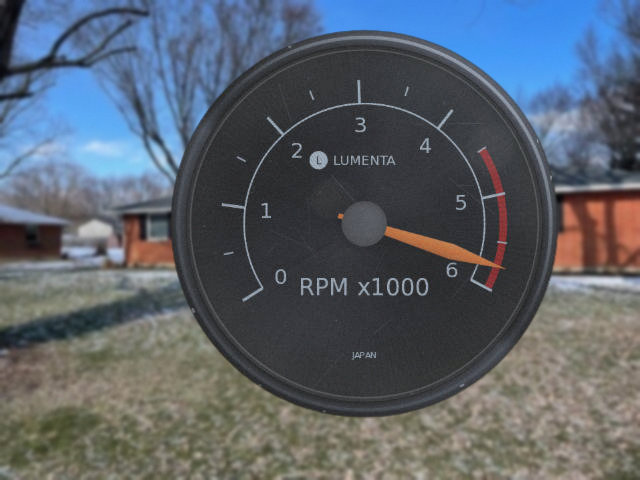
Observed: 5750 rpm
